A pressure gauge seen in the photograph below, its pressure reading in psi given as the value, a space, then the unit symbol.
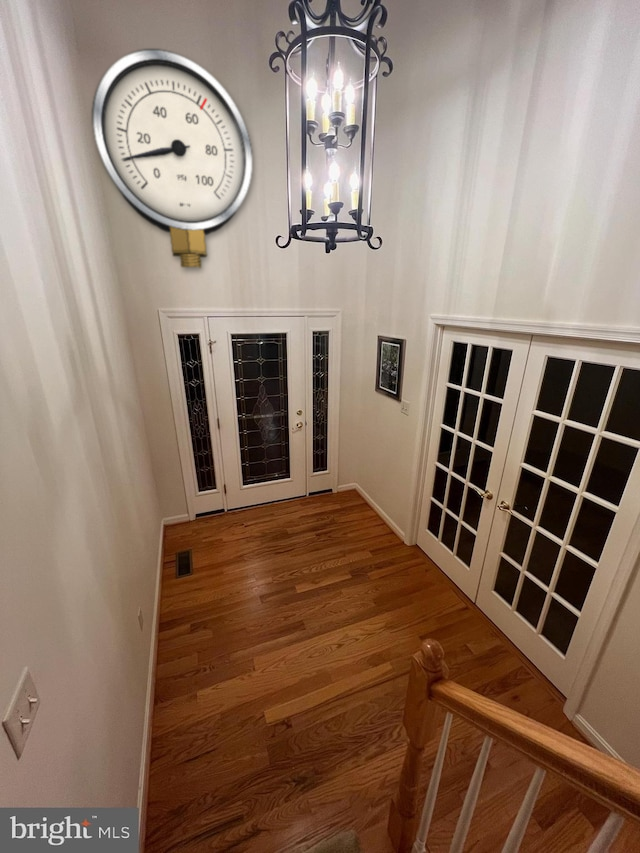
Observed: 10 psi
